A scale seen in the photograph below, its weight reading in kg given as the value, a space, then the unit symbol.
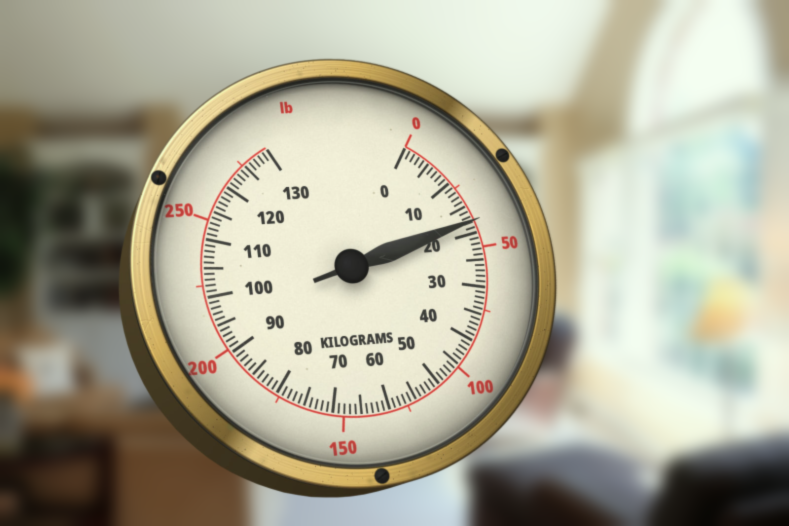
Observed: 18 kg
